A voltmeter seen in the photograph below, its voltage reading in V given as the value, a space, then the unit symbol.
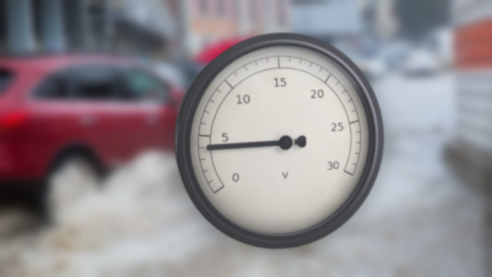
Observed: 4 V
